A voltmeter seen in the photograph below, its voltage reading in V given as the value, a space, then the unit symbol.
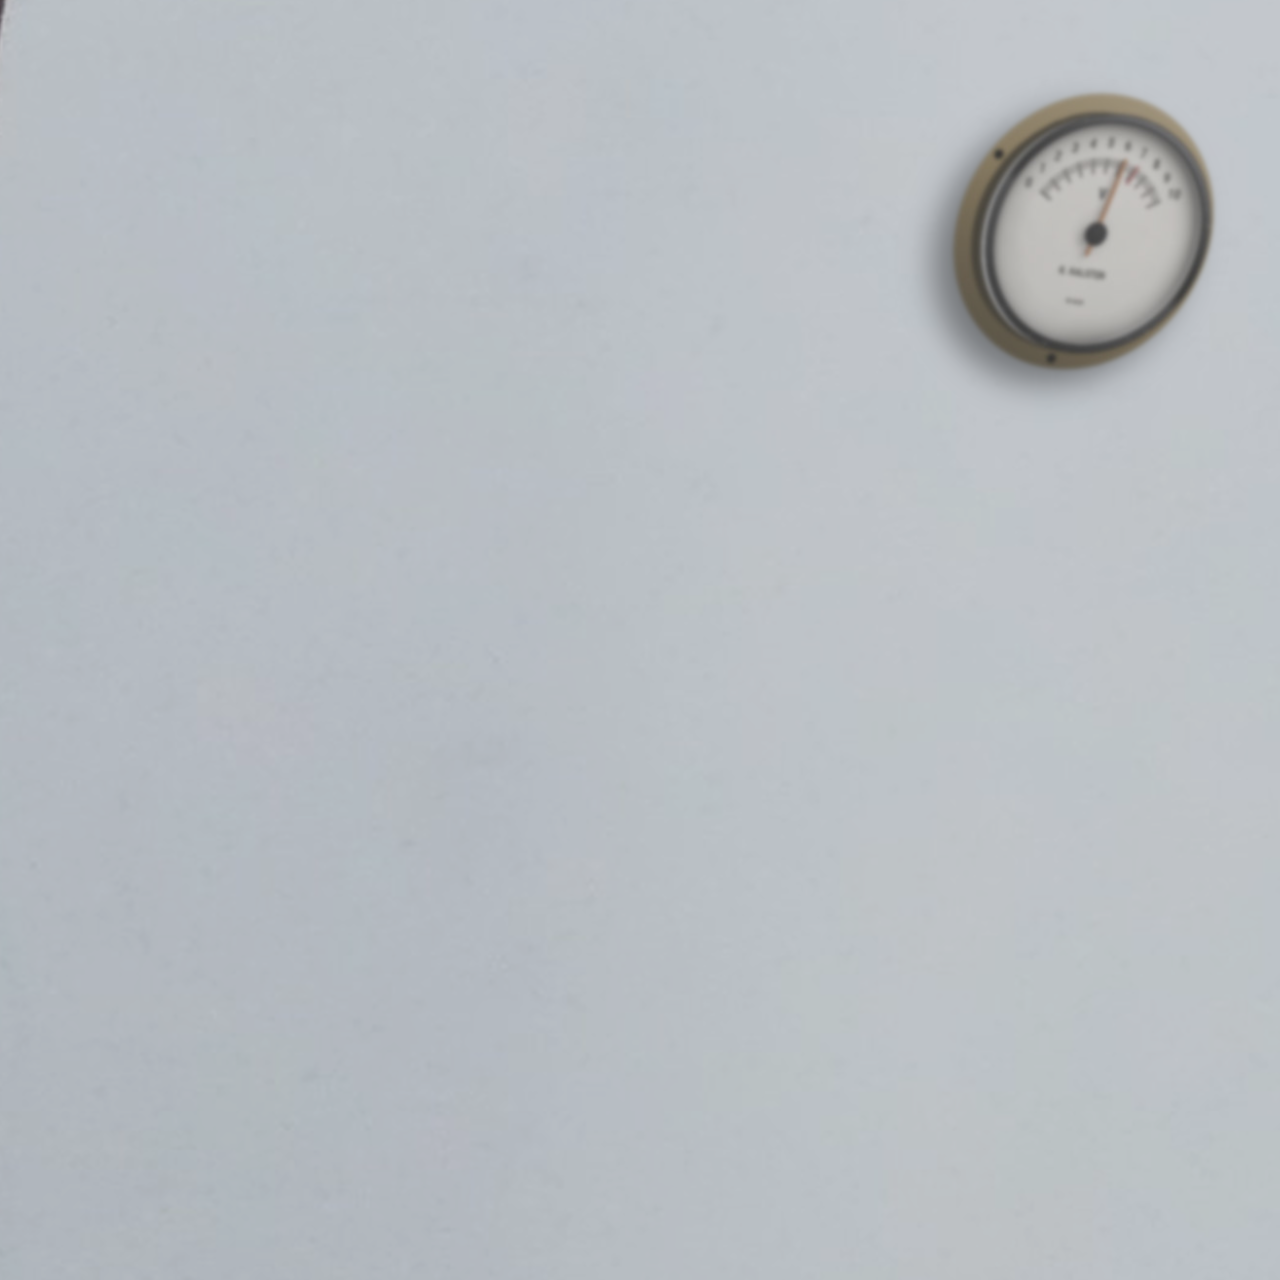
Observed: 6 V
